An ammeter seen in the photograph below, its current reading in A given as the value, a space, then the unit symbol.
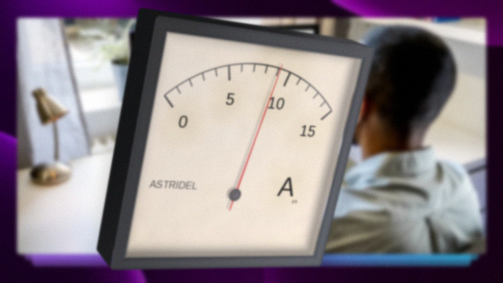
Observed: 9 A
